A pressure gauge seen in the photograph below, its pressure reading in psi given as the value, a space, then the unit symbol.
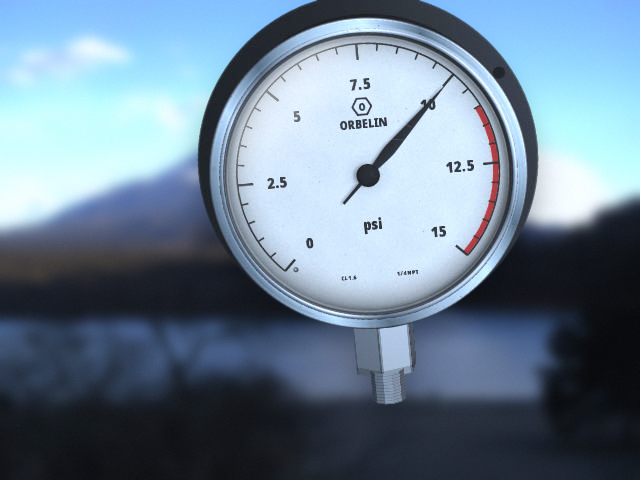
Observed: 10 psi
